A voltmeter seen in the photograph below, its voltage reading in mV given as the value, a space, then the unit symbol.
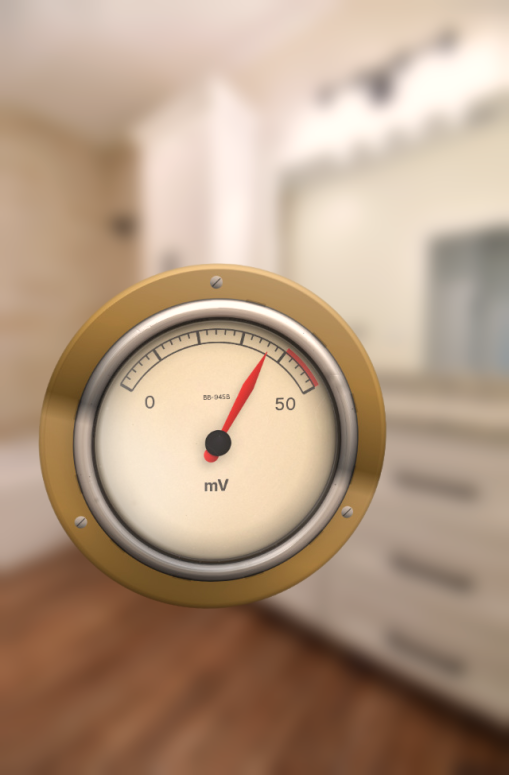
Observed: 36 mV
